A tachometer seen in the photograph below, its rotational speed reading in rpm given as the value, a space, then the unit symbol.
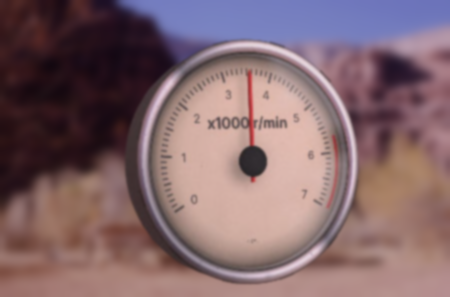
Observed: 3500 rpm
